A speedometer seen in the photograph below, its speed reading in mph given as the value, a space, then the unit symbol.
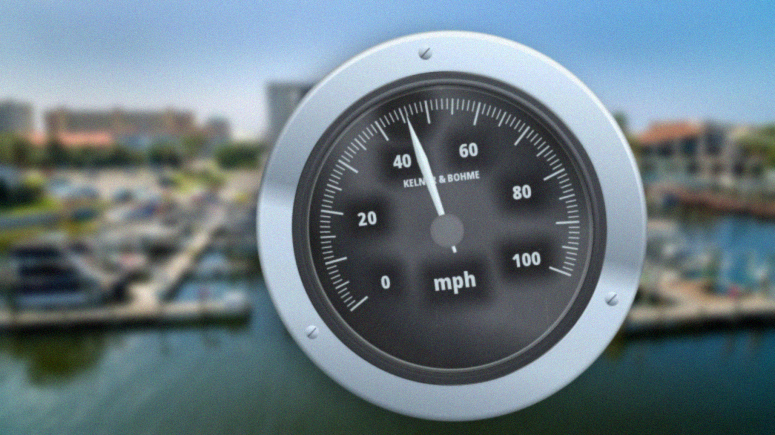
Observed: 46 mph
